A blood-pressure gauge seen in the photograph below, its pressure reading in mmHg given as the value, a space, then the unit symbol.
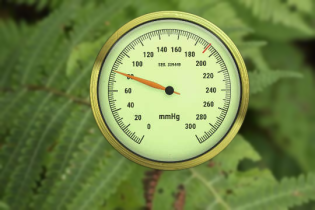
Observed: 80 mmHg
